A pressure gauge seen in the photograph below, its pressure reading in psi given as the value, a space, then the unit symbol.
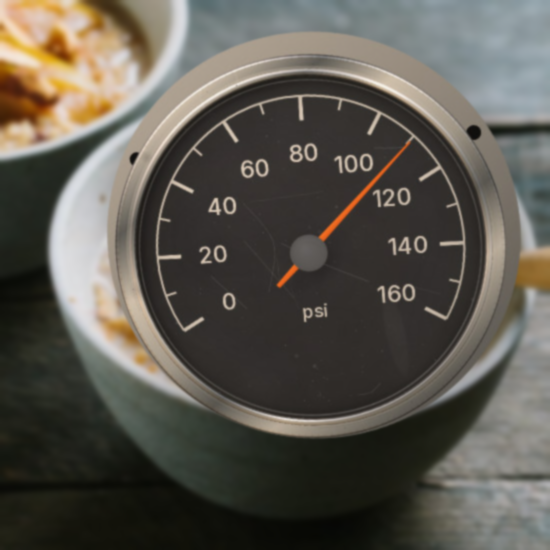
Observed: 110 psi
